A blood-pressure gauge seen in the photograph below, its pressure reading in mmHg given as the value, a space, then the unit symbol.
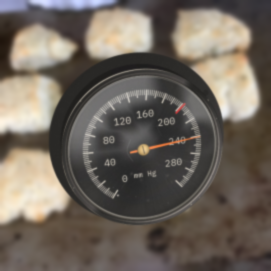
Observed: 240 mmHg
